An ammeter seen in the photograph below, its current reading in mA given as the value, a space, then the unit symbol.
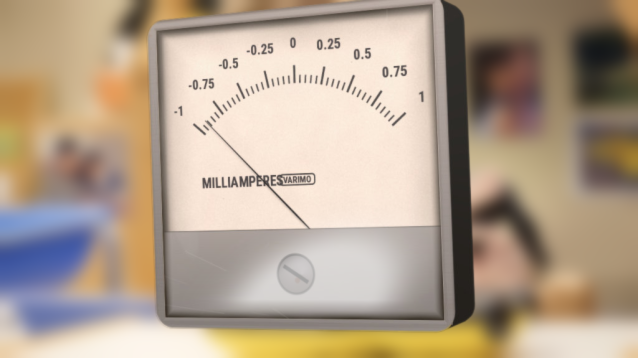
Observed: -0.9 mA
